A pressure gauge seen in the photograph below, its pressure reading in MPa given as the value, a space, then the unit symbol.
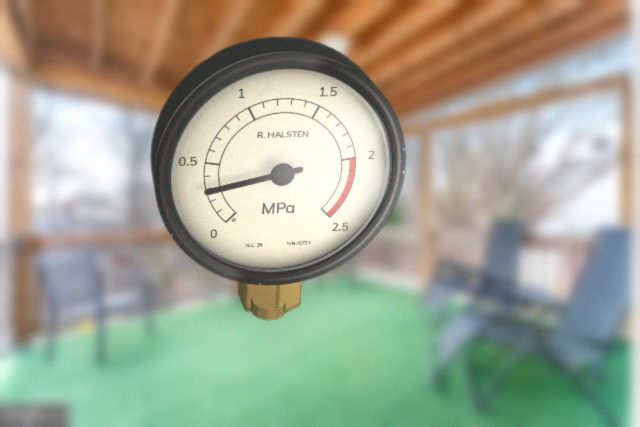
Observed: 0.3 MPa
